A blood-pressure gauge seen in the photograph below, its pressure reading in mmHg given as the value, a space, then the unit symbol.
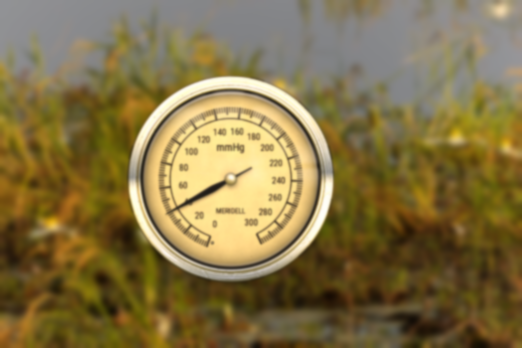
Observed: 40 mmHg
